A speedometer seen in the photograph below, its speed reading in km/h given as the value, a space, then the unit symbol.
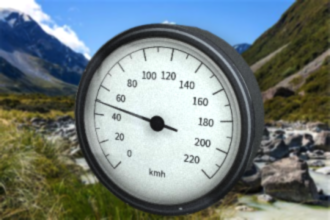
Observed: 50 km/h
